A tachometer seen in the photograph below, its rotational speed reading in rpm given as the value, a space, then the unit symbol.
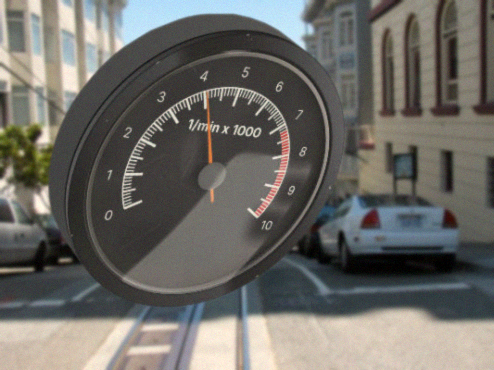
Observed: 4000 rpm
